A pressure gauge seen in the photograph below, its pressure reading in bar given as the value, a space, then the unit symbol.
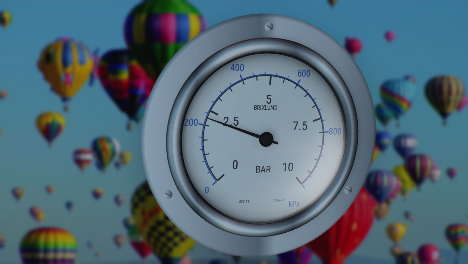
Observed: 2.25 bar
